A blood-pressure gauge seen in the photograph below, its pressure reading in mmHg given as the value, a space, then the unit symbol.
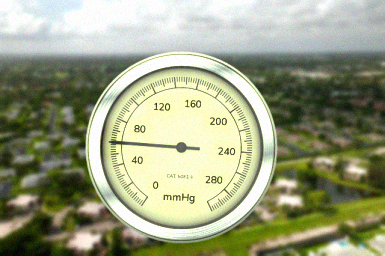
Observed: 60 mmHg
